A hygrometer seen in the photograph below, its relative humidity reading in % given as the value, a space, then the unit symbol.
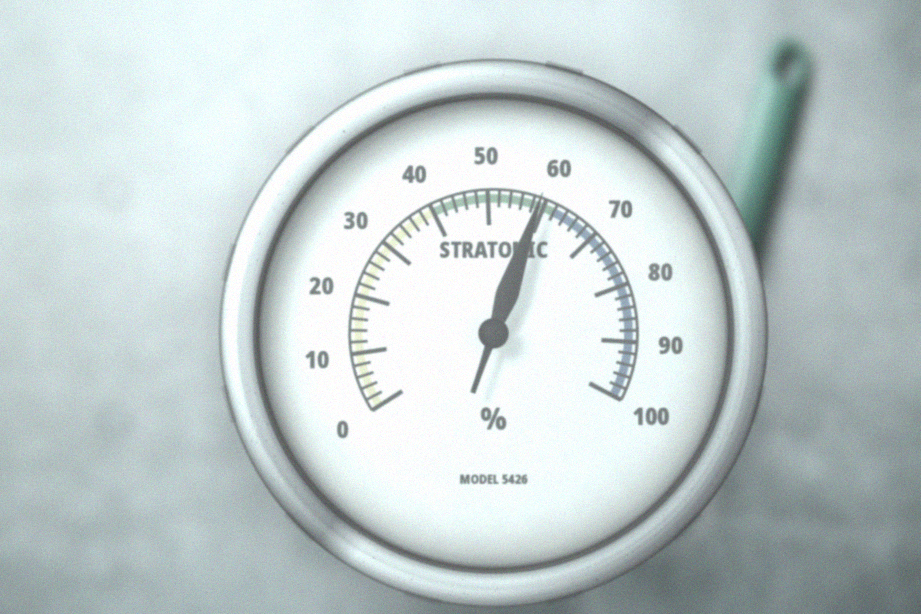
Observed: 59 %
